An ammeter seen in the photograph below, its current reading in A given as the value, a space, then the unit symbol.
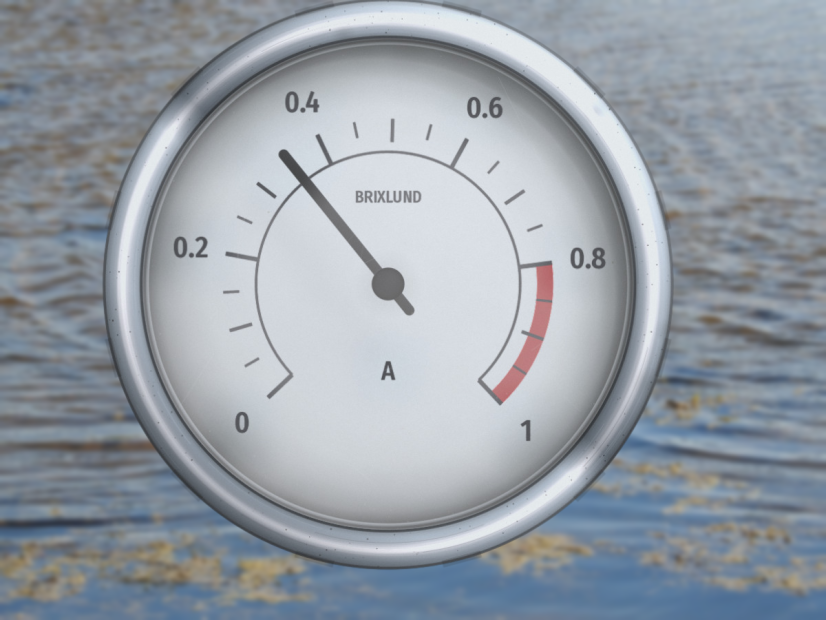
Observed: 0.35 A
